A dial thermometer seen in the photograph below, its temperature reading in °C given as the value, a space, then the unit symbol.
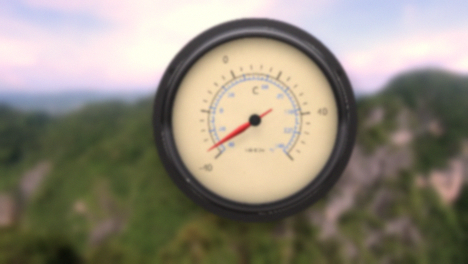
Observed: -36 °C
